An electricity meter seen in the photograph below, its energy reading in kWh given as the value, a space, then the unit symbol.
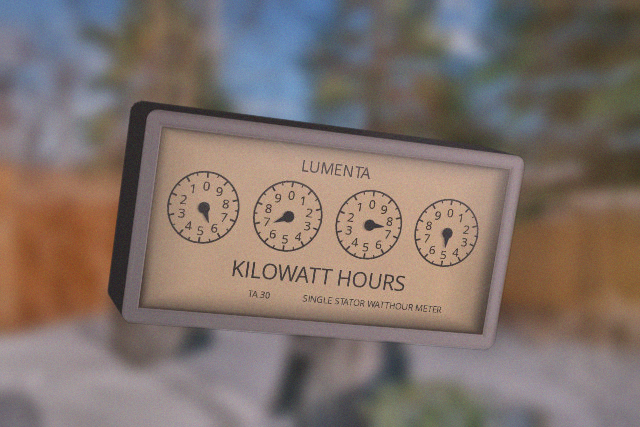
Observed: 5675 kWh
